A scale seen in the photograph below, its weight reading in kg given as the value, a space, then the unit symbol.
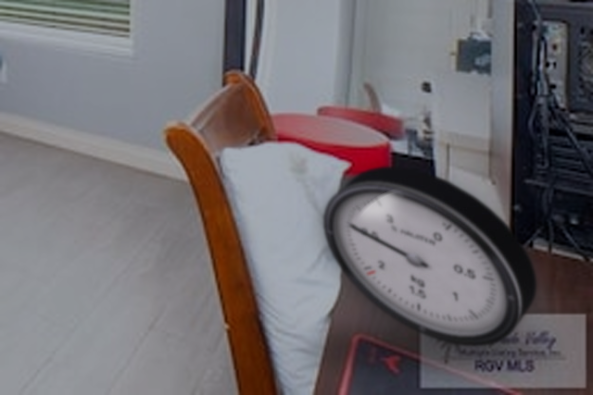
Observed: 2.5 kg
